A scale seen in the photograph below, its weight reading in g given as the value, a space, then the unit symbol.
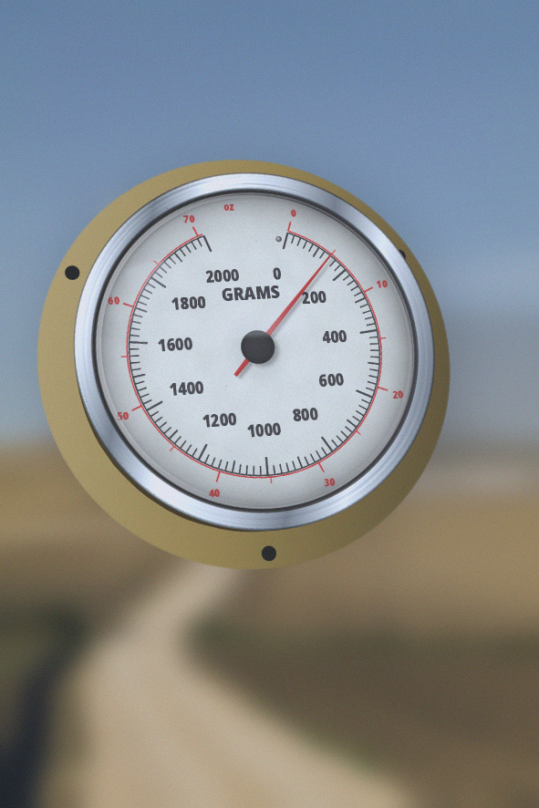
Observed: 140 g
